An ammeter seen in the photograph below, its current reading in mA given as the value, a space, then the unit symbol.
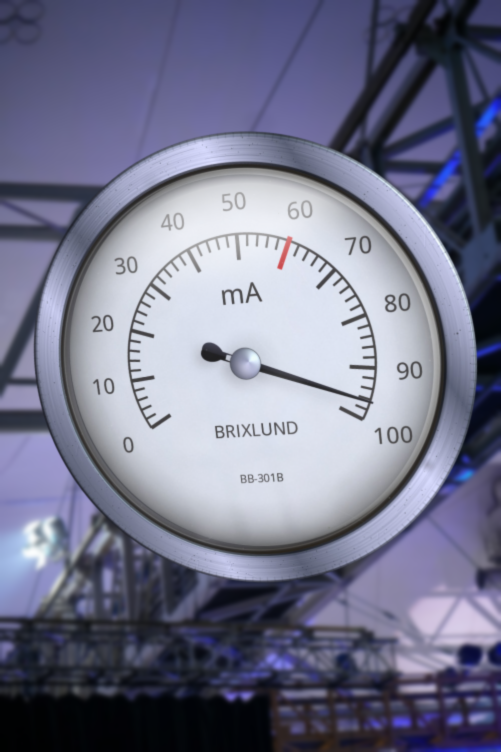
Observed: 96 mA
